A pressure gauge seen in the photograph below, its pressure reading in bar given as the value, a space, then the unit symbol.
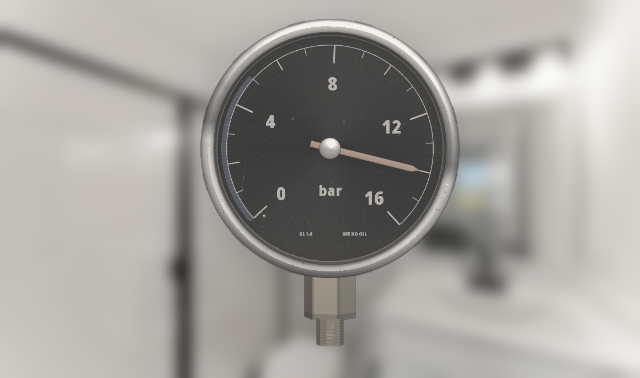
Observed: 14 bar
